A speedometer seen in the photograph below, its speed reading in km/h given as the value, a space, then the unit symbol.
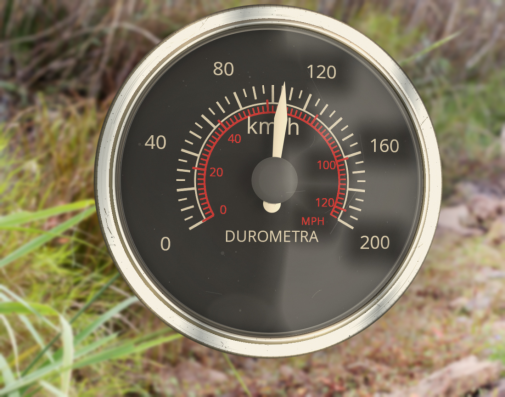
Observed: 105 km/h
